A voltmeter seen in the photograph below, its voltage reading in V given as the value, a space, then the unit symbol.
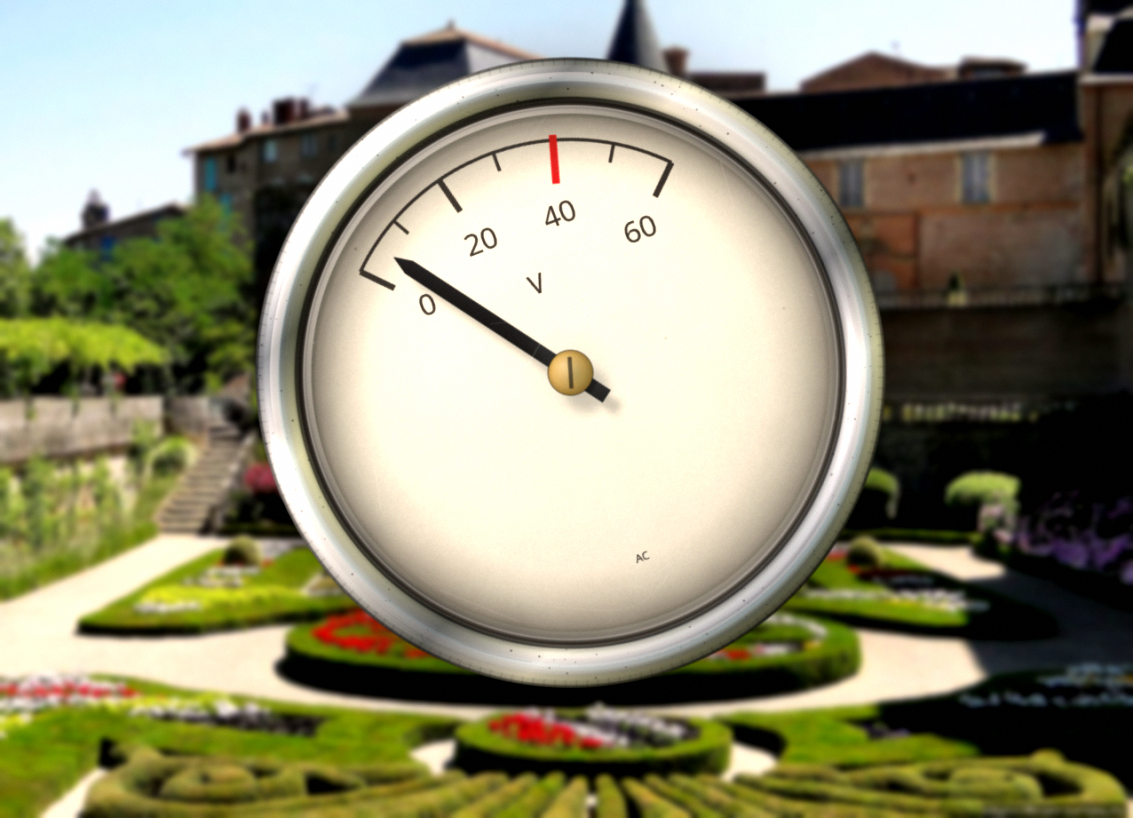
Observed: 5 V
